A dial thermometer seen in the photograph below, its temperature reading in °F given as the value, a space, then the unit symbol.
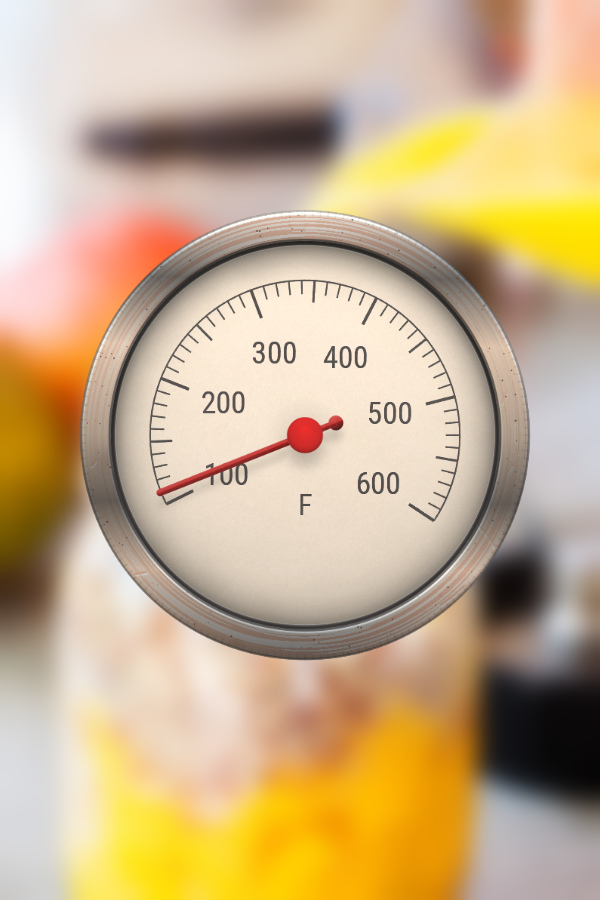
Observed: 110 °F
